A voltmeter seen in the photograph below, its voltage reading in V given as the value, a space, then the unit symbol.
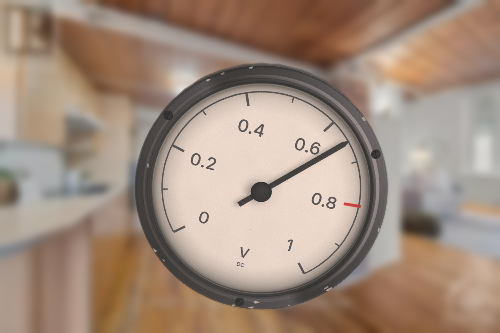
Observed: 0.65 V
